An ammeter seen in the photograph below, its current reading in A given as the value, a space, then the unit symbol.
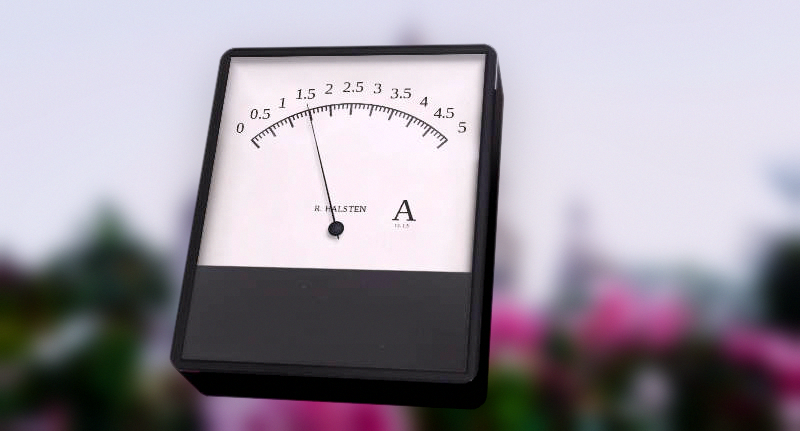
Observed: 1.5 A
